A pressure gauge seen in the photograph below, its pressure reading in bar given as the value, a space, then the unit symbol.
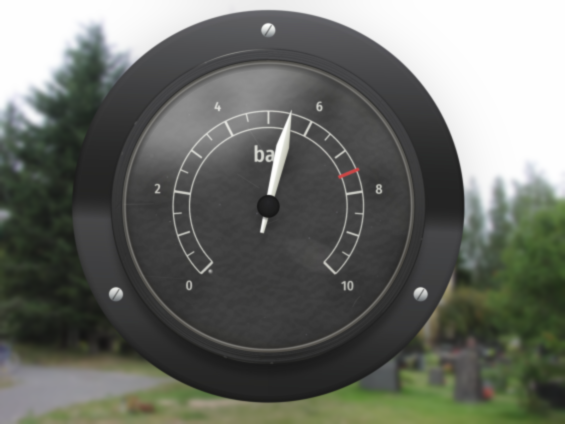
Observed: 5.5 bar
